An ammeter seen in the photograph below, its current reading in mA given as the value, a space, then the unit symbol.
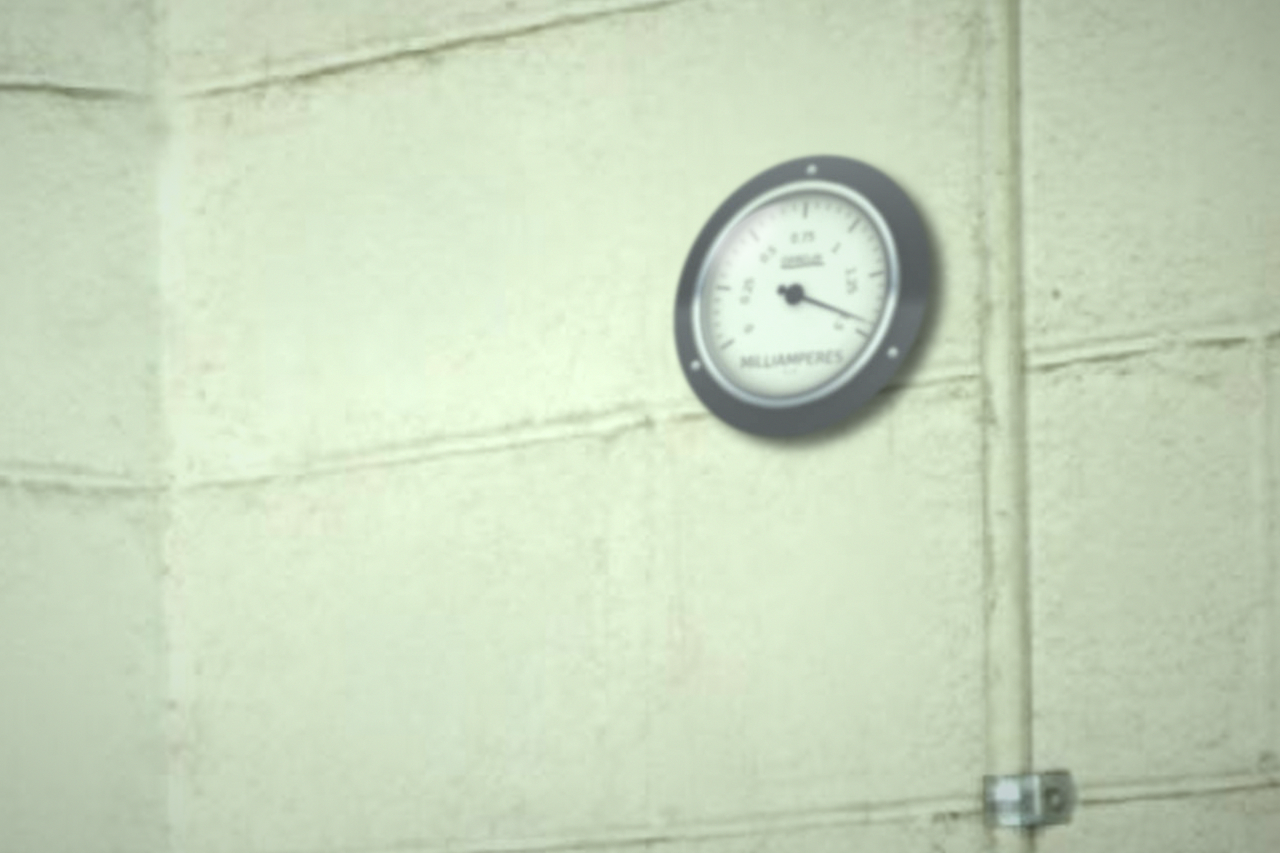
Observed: 1.45 mA
